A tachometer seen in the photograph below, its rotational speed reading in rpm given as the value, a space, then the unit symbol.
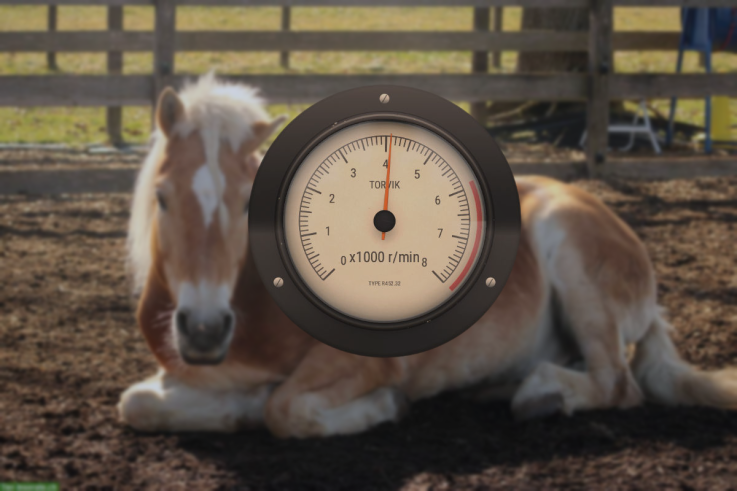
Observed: 4100 rpm
